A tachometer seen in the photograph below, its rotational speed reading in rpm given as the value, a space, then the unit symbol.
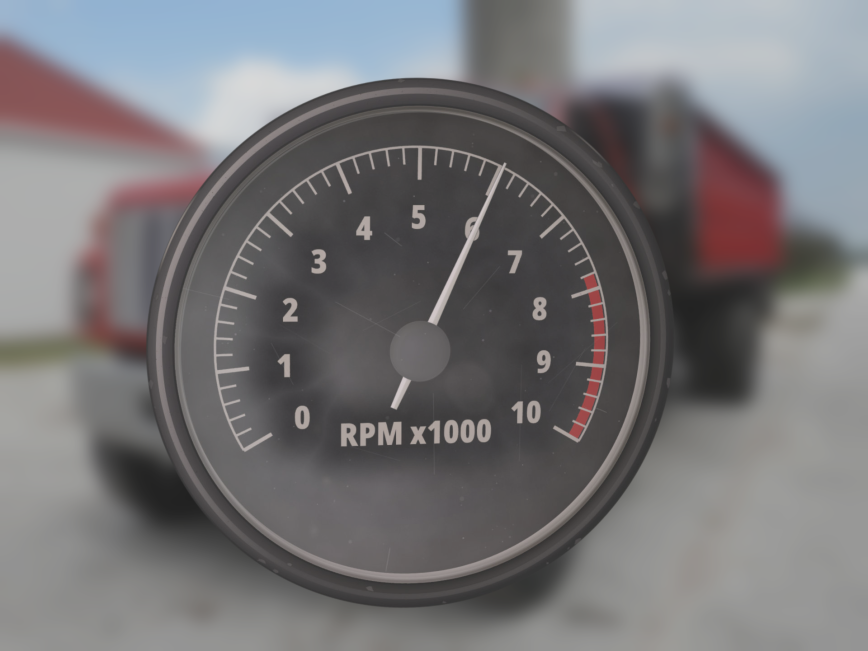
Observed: 6000 rpm
